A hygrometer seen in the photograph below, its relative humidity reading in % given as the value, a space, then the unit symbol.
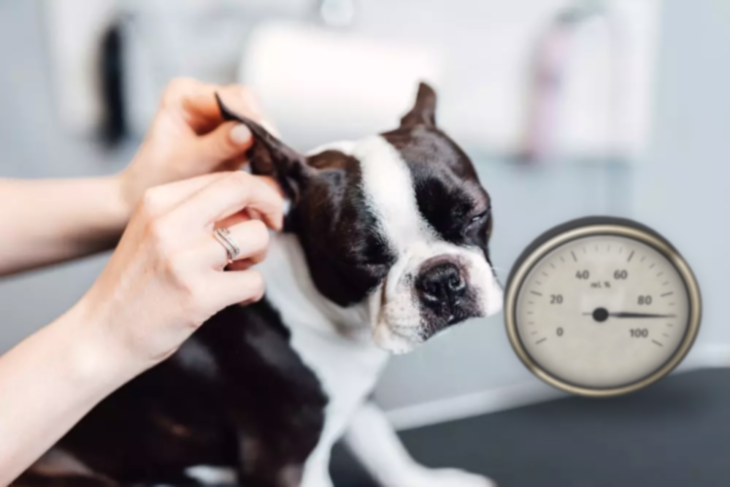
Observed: 88 %
